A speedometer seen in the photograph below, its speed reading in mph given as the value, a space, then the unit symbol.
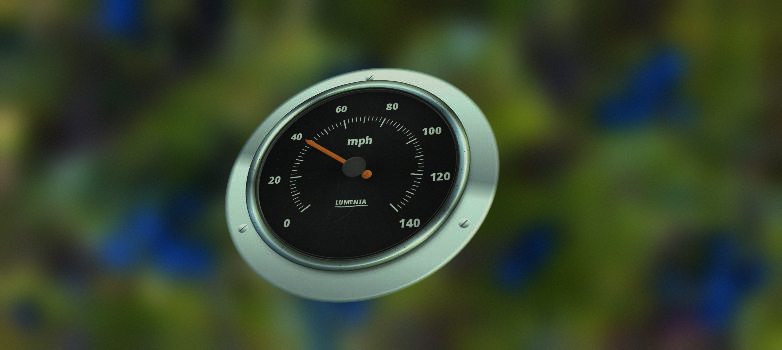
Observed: 40 mph
